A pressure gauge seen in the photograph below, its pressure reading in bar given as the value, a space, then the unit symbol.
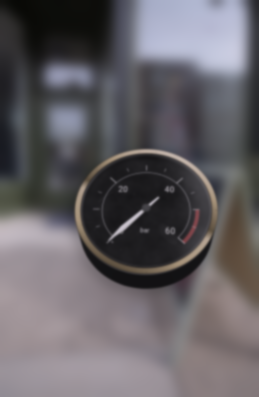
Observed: 0 bar
